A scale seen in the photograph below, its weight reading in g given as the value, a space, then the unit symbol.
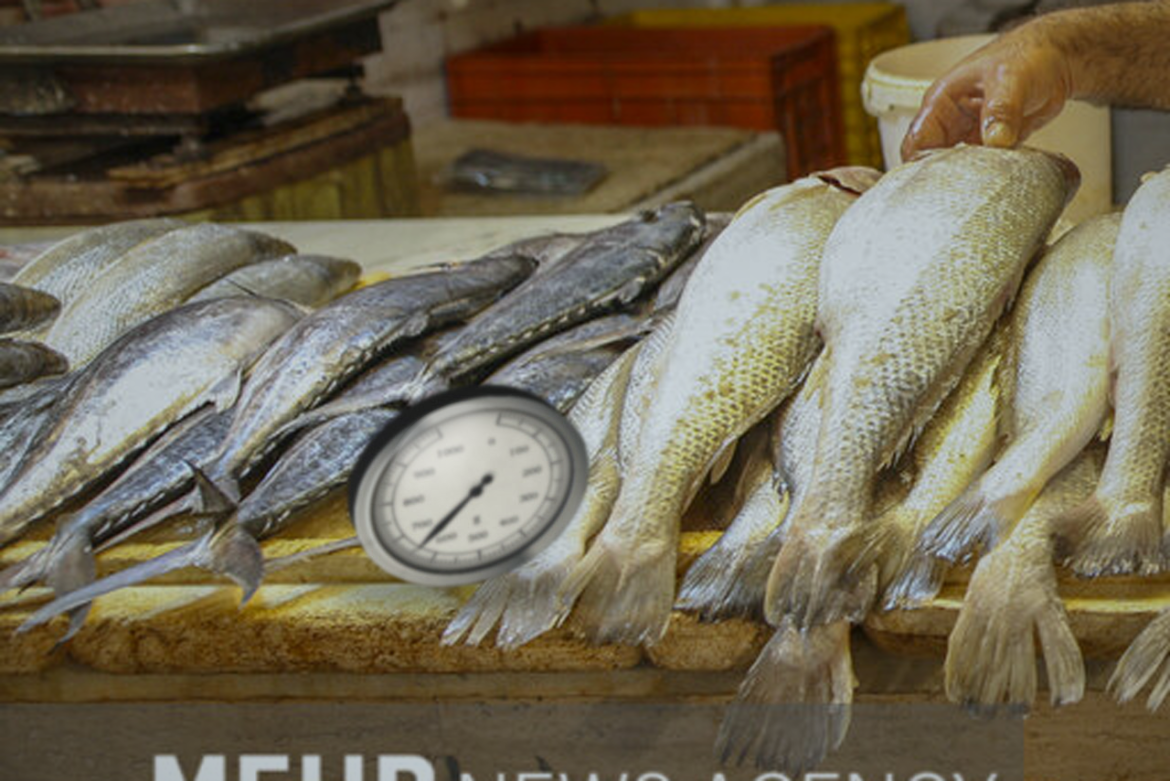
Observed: 650 g
